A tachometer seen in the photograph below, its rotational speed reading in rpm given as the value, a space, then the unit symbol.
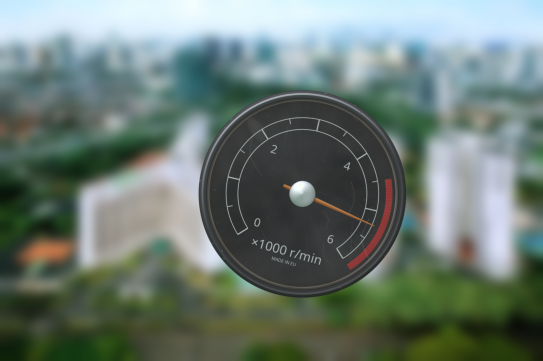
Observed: 5250 rpm
